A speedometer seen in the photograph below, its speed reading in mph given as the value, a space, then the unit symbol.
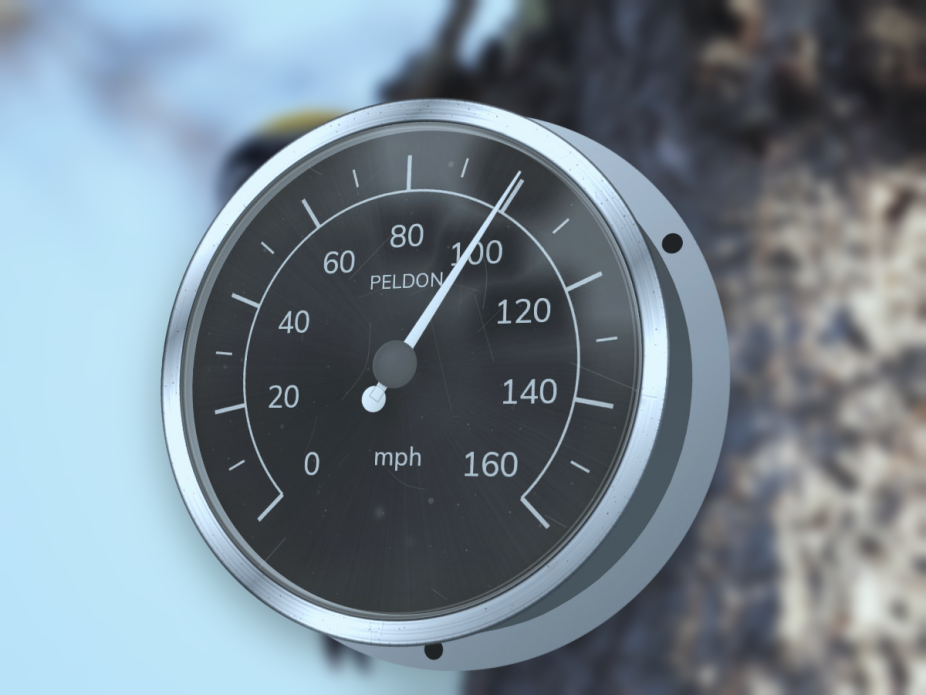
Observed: 100 mph
